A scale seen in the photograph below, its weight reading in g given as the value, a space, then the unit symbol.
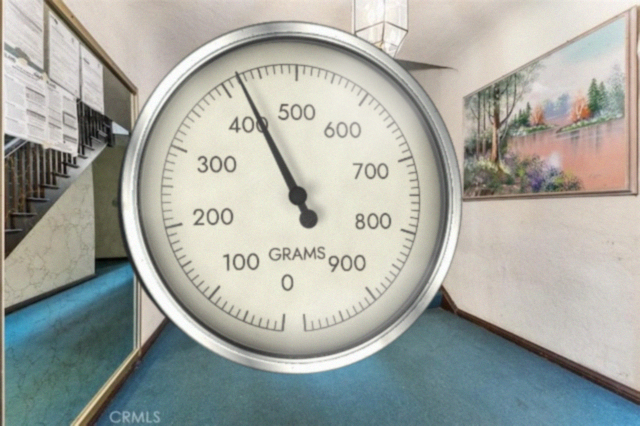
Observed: 420 g
